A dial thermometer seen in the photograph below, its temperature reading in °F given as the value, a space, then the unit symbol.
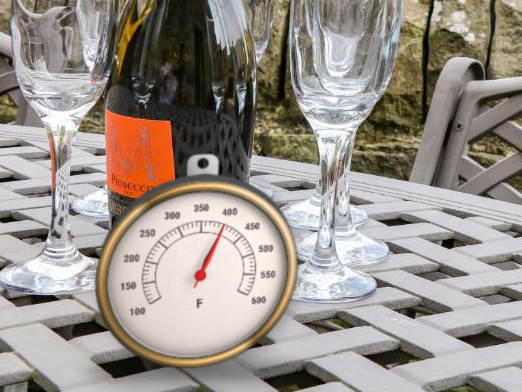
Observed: 400 °F
